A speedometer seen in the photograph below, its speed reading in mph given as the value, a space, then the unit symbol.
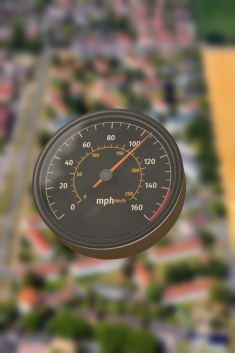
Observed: 105 mph
